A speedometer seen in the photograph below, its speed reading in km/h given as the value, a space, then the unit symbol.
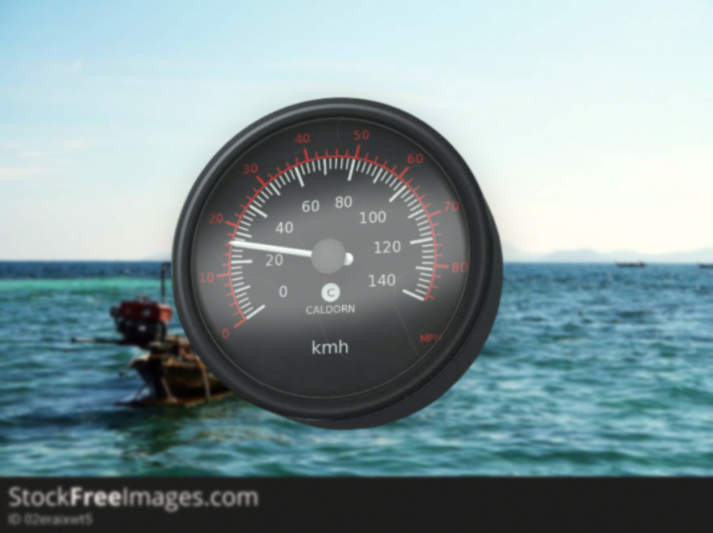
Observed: 26 km/h
